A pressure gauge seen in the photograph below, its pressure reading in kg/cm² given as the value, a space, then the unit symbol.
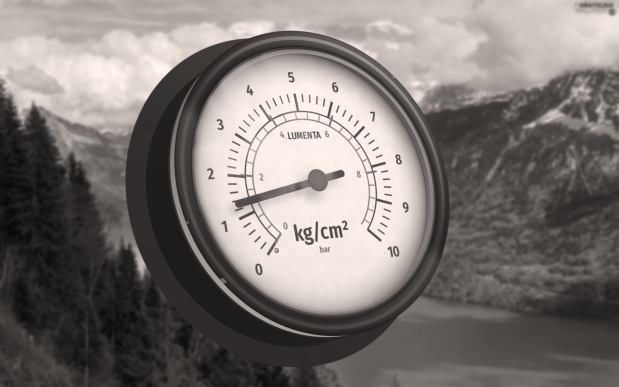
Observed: 1.3 kg/cm²
